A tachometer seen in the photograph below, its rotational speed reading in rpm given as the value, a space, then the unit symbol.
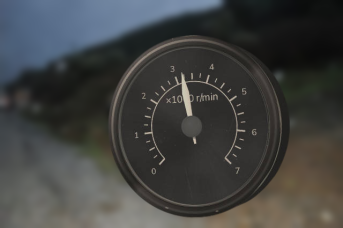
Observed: 3250 rpm
